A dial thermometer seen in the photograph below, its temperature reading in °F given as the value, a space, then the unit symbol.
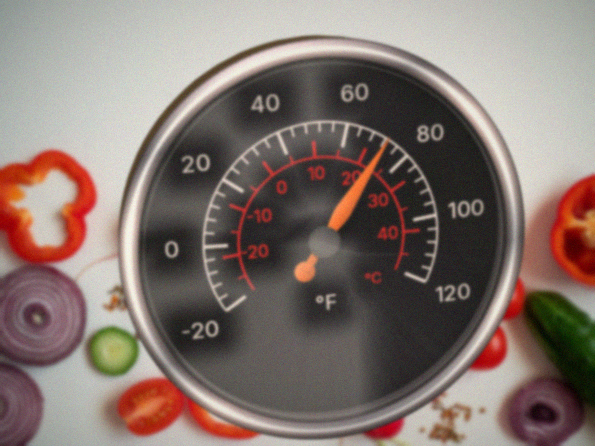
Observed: 72 °F
